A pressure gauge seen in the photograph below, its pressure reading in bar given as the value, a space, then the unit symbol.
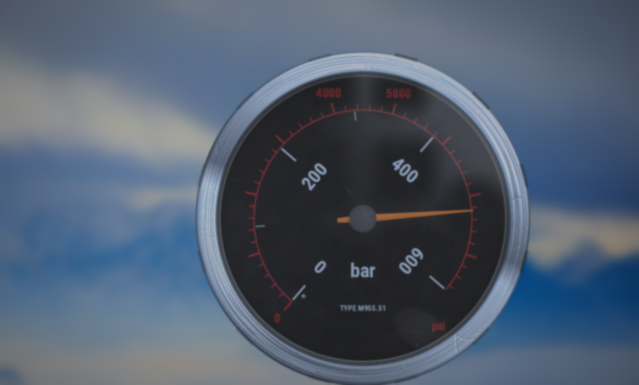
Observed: 500 bar
